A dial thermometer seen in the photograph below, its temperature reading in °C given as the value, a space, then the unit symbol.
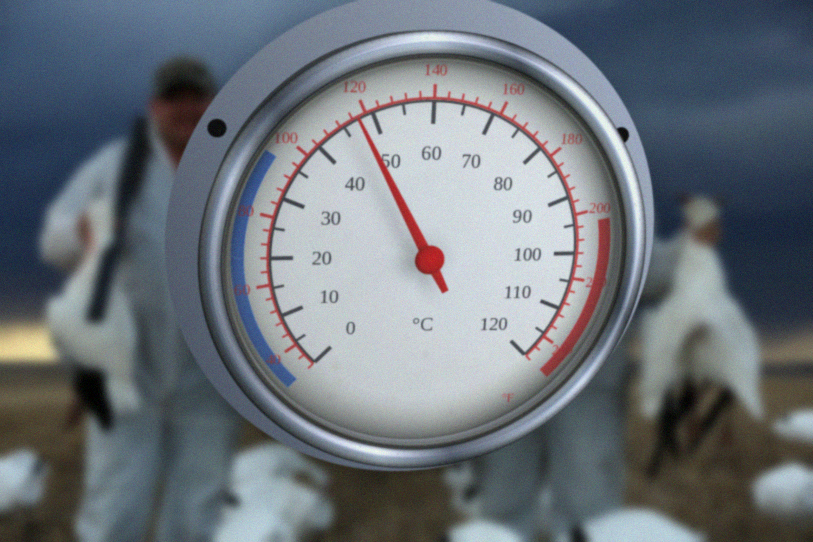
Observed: 47.5 °C
